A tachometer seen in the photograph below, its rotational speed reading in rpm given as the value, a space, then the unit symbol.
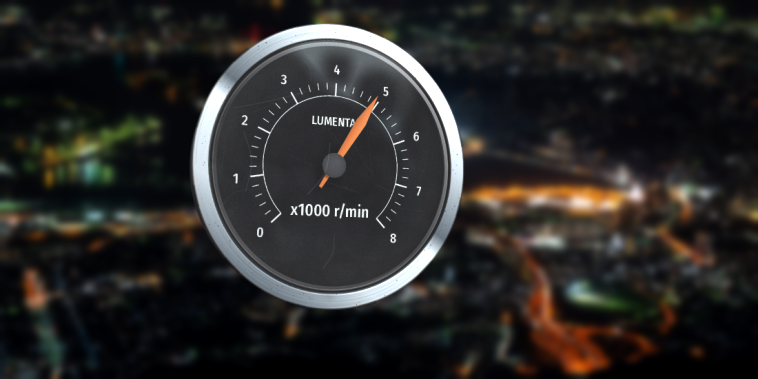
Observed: 4900 rpm
